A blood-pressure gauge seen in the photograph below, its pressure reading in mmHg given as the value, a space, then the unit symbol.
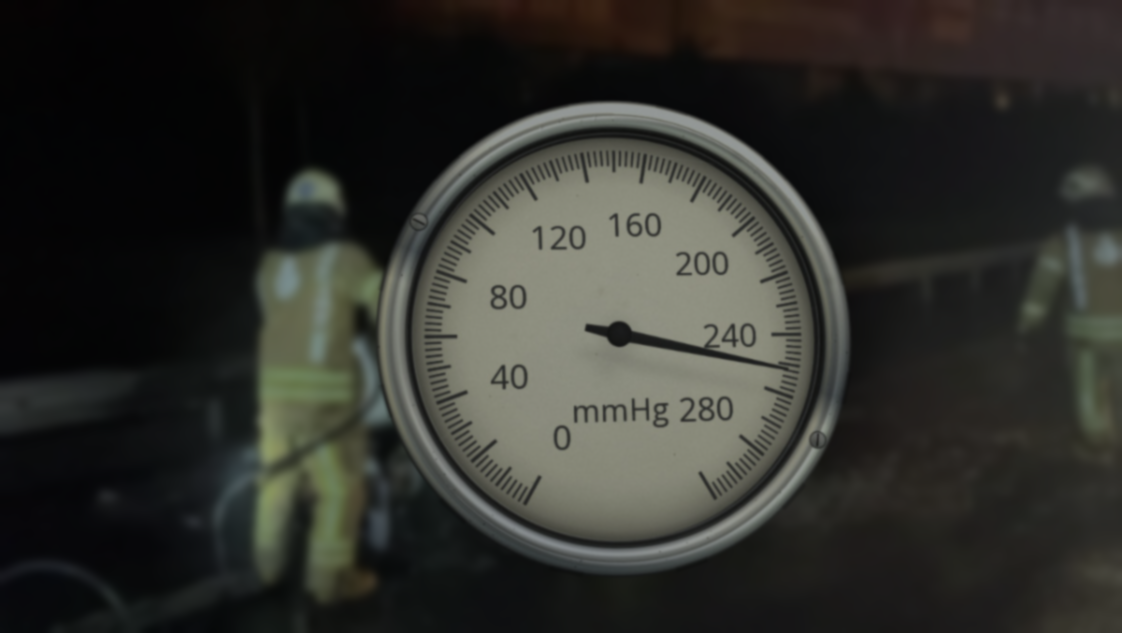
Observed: 252 mmHg
